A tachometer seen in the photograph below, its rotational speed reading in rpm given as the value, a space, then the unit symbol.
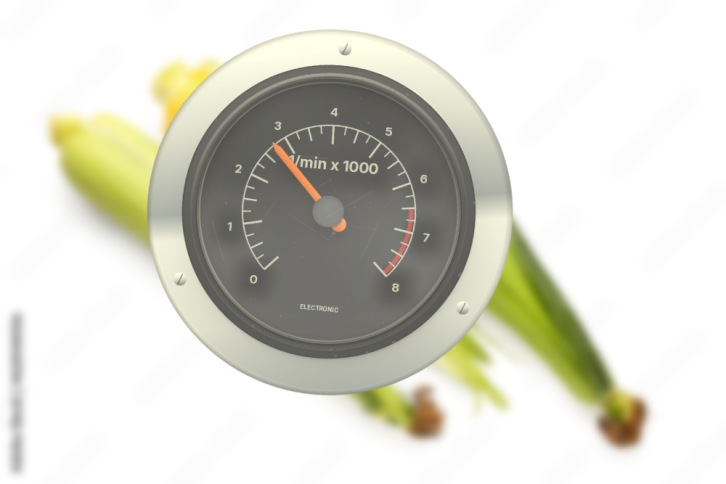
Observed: 2750 rpm
